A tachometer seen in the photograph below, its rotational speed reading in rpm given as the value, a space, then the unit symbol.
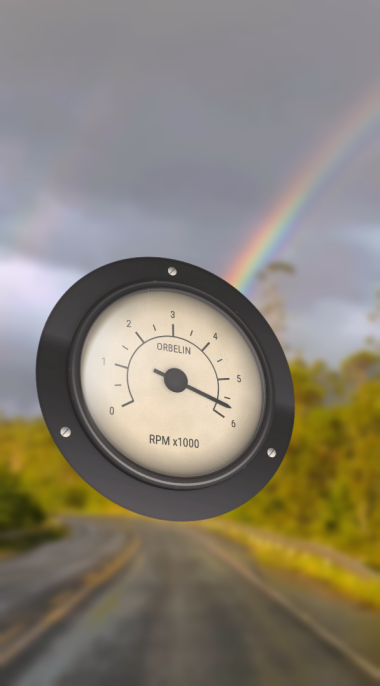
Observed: 5750 rpm
